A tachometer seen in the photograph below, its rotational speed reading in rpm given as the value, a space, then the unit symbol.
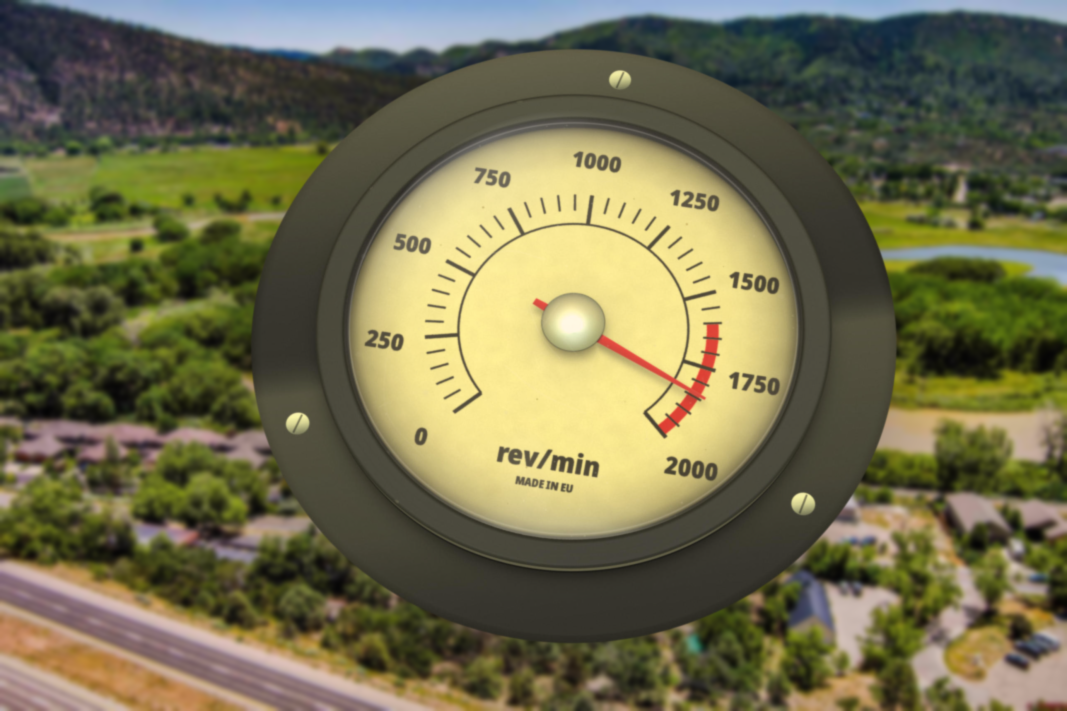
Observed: 1850 rpm
